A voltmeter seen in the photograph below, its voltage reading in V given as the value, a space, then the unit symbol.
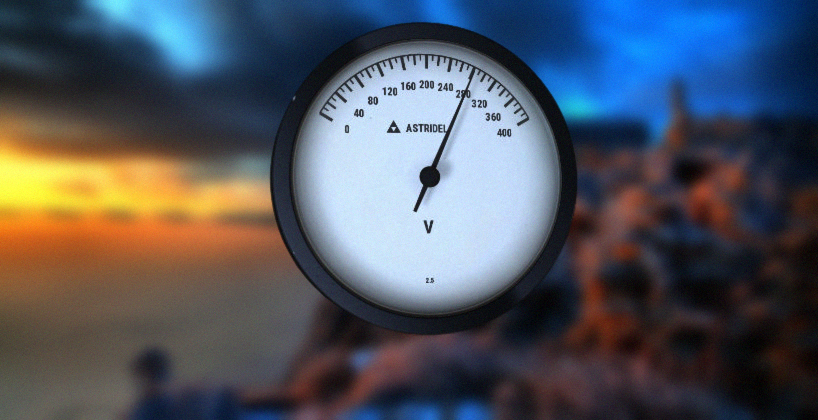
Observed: 280 V
